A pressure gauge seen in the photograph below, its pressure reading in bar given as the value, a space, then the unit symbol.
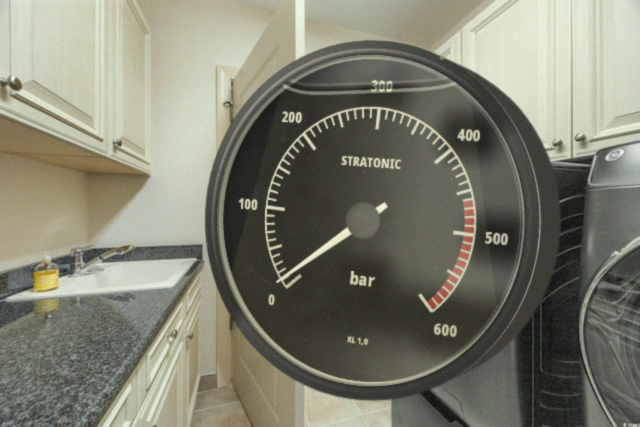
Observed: 10 bar
